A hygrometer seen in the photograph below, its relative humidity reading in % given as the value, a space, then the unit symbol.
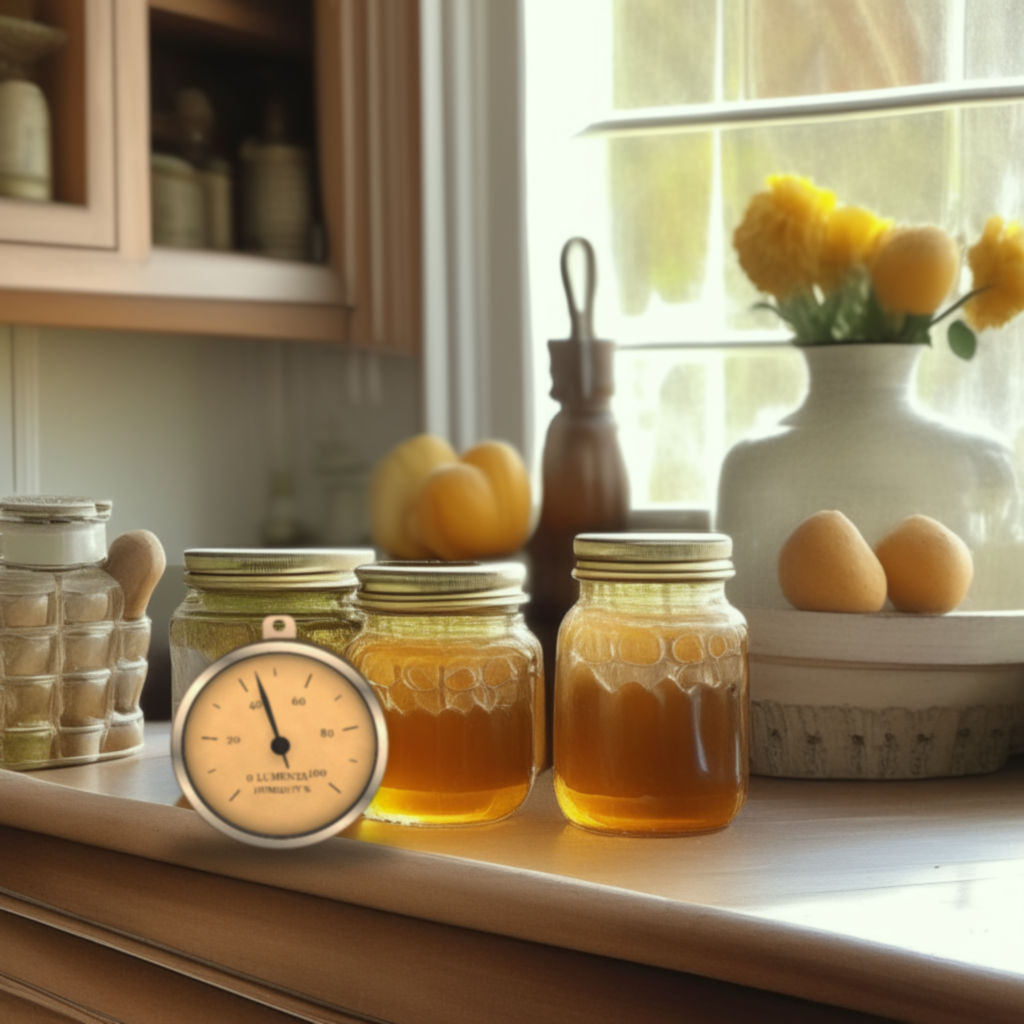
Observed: 45 %
